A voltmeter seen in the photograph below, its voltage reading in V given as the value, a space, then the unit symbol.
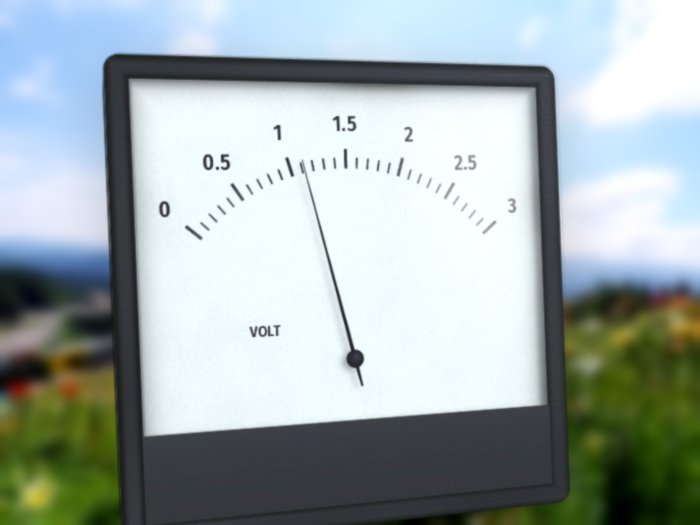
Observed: 1.1 V
